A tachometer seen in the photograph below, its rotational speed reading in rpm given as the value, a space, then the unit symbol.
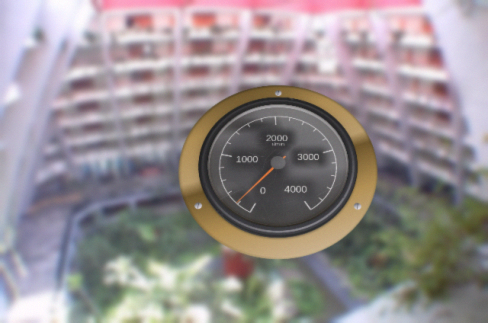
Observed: 200 rpm
